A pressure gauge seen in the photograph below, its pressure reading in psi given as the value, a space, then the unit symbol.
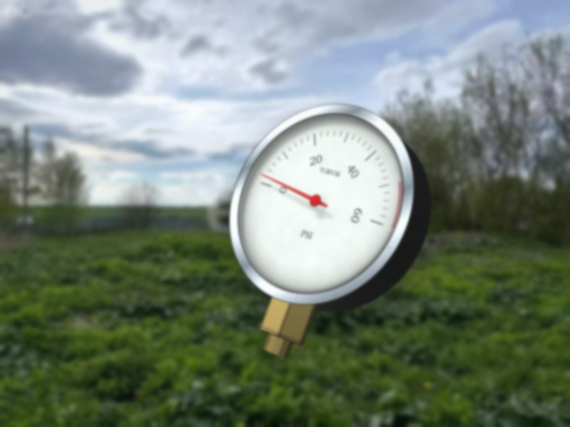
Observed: 2 psi
